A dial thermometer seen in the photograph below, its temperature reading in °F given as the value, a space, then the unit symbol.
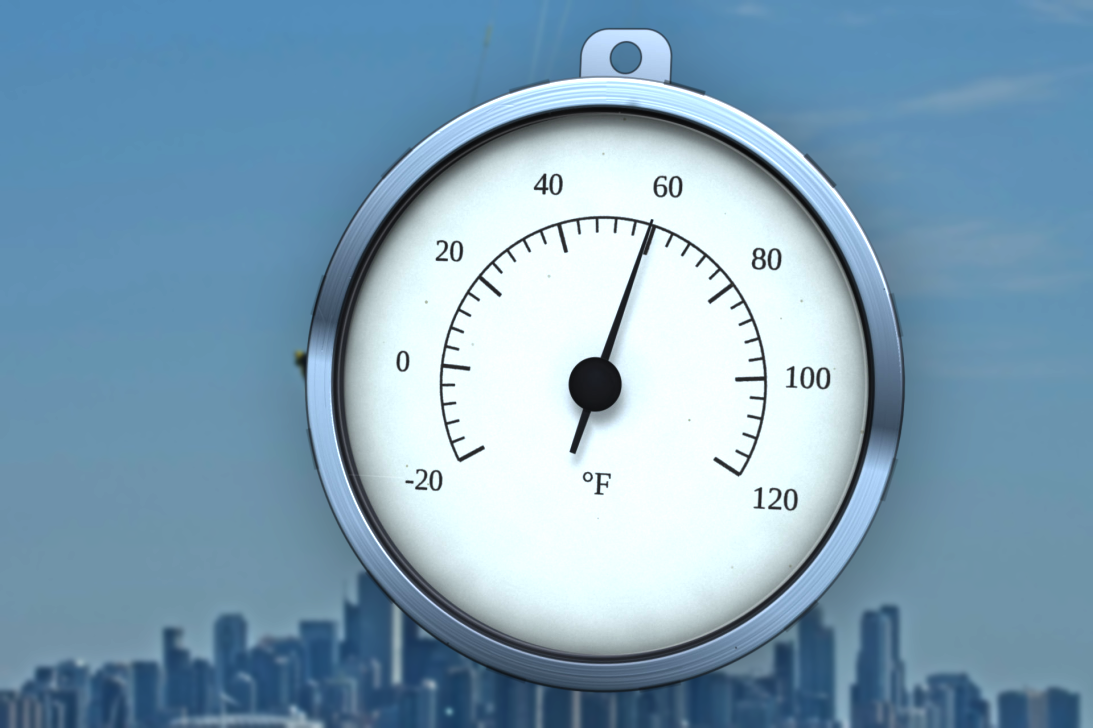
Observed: 60 °F
